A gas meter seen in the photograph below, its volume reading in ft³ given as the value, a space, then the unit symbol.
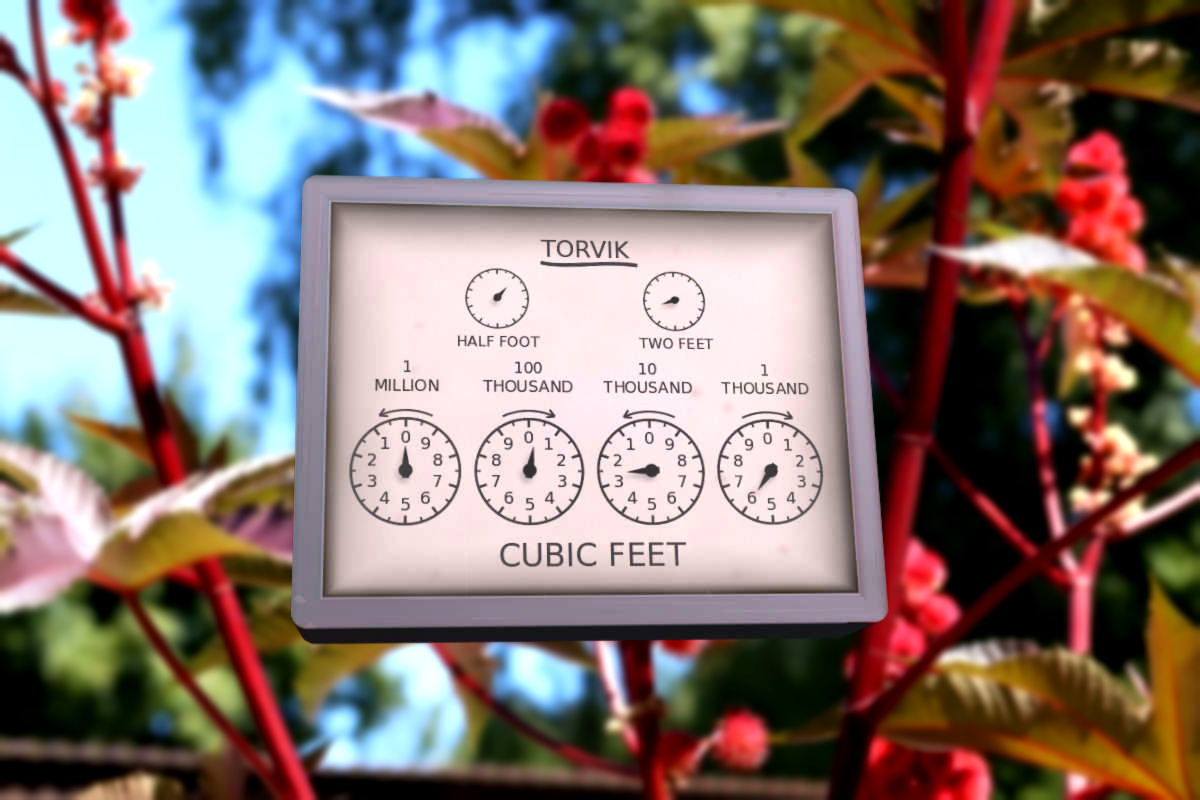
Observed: 2600 ft³
